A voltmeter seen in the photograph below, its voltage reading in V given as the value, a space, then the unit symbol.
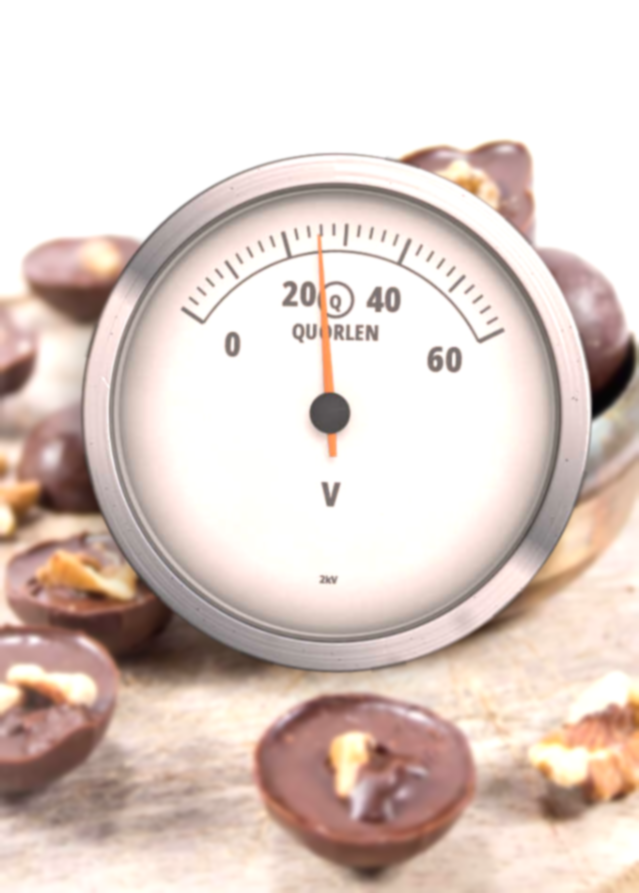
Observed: 26 V
